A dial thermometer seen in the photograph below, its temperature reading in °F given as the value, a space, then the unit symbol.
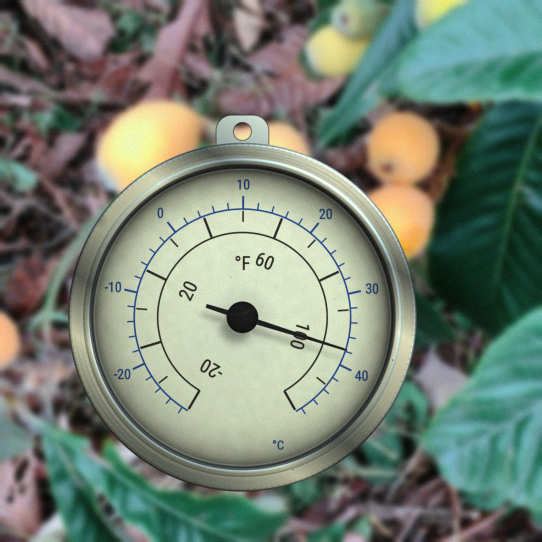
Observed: 100 °F
